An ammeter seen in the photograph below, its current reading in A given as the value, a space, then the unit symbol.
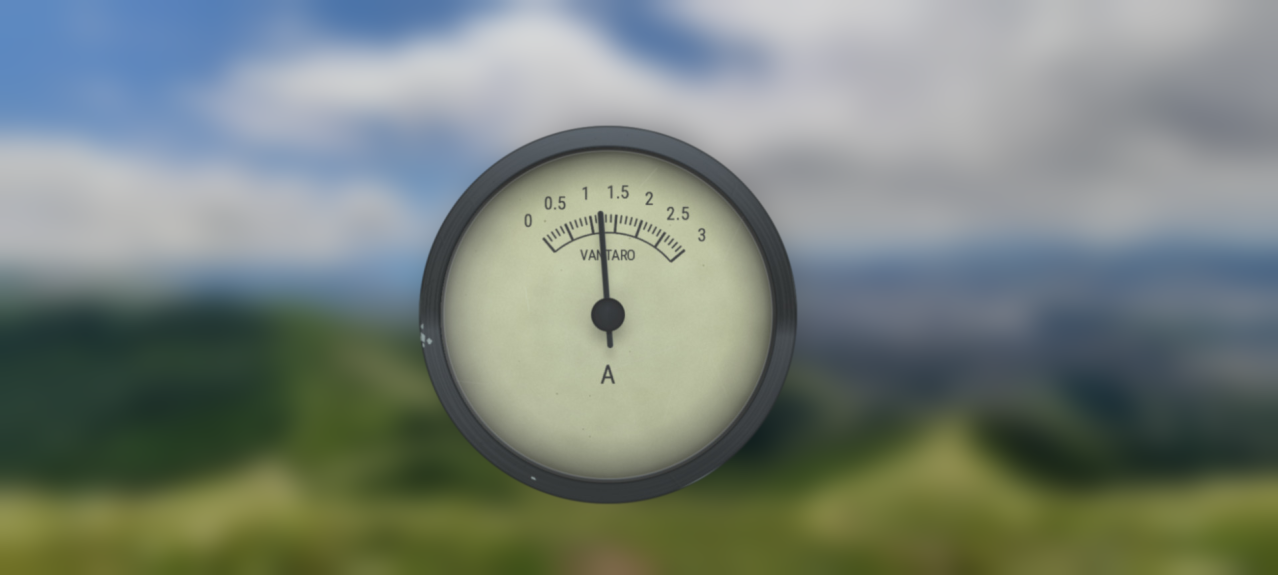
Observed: 1.2 A
